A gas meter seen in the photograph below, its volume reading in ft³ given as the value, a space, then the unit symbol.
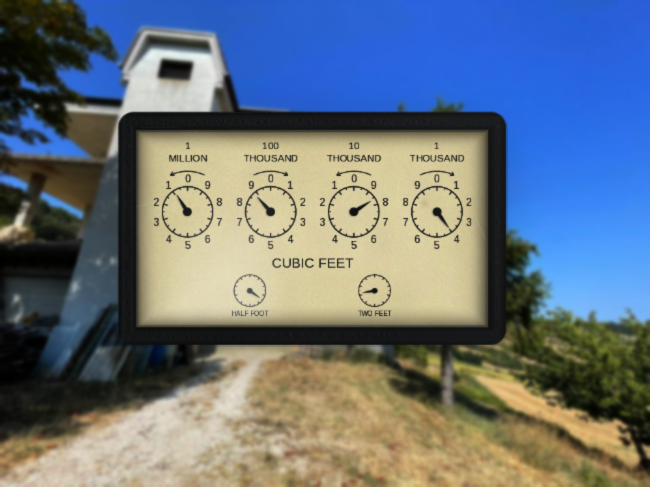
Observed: 88400 ft³
